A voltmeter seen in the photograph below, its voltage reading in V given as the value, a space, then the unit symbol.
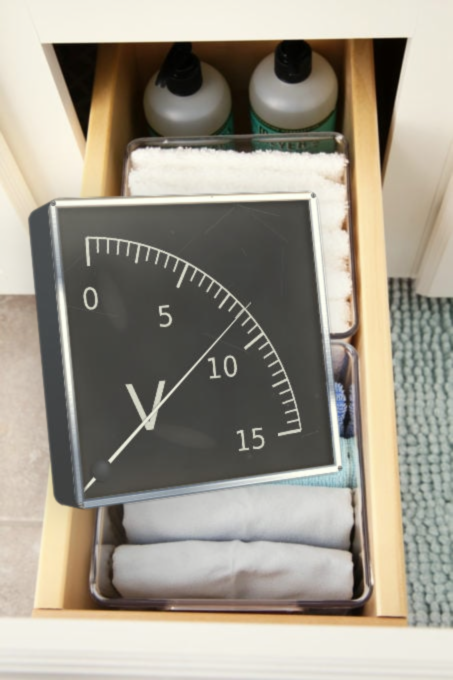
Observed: 8.5 V
